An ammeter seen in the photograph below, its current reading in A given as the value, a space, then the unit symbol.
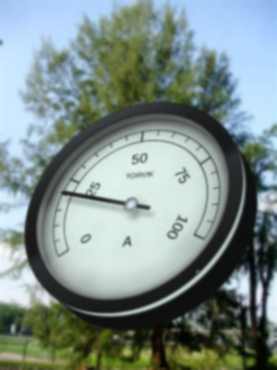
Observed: 20 A
